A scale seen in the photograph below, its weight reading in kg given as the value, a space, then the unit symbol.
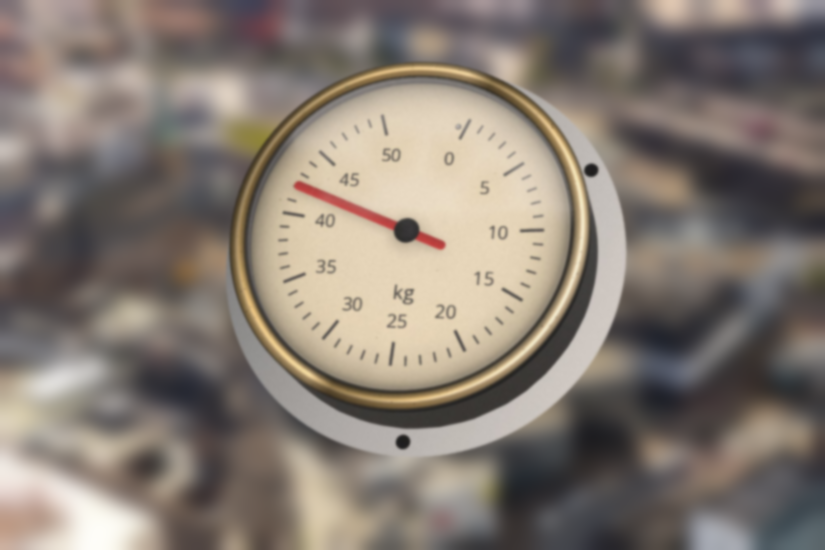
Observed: 42 kg
